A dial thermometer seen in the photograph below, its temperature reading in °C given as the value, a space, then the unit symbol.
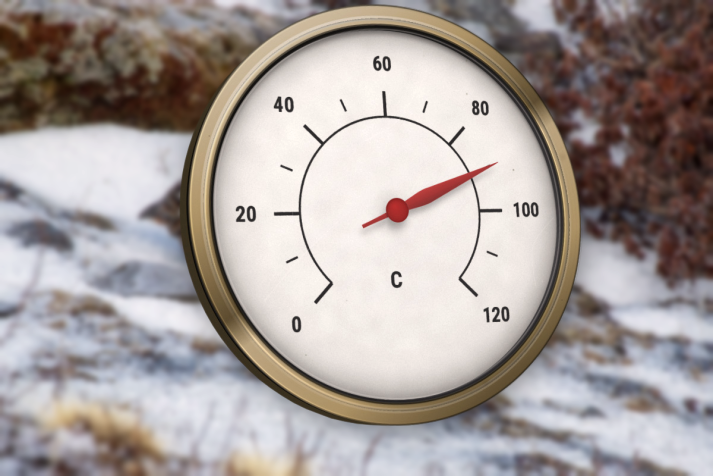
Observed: 90 °C
